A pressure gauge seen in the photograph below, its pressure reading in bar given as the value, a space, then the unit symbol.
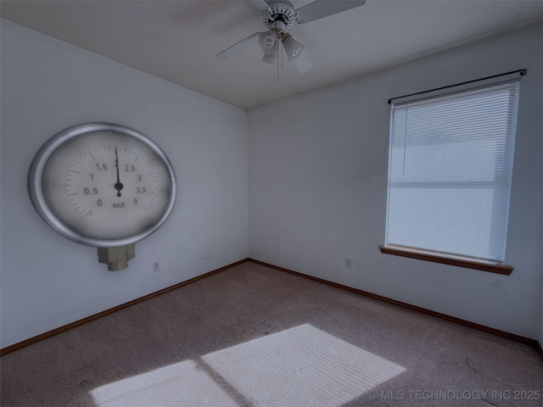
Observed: 2 bar
